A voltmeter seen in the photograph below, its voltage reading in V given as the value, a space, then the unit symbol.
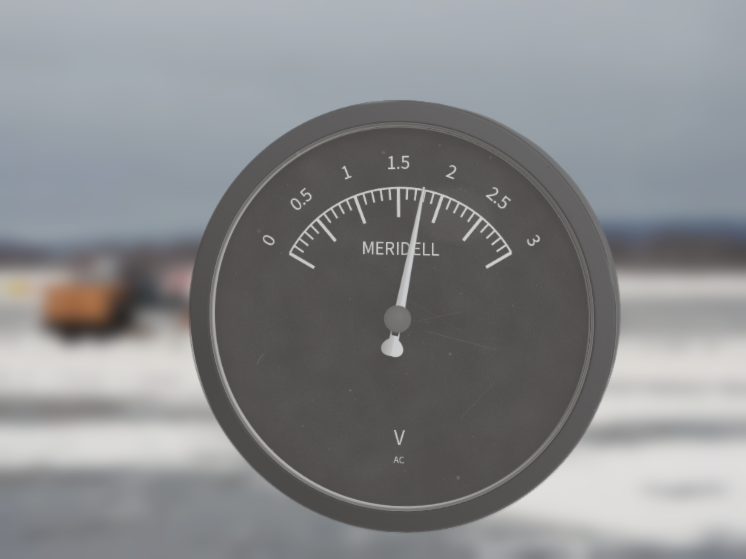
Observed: 1.8 V
